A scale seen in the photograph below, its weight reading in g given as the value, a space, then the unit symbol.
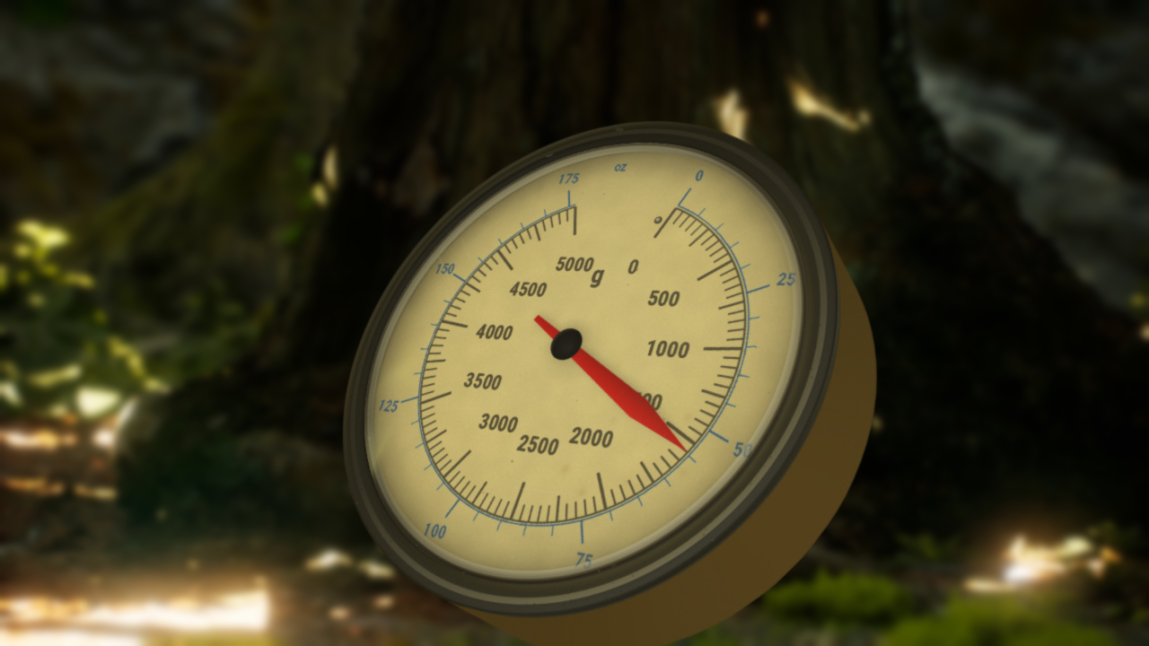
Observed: 1550 g
